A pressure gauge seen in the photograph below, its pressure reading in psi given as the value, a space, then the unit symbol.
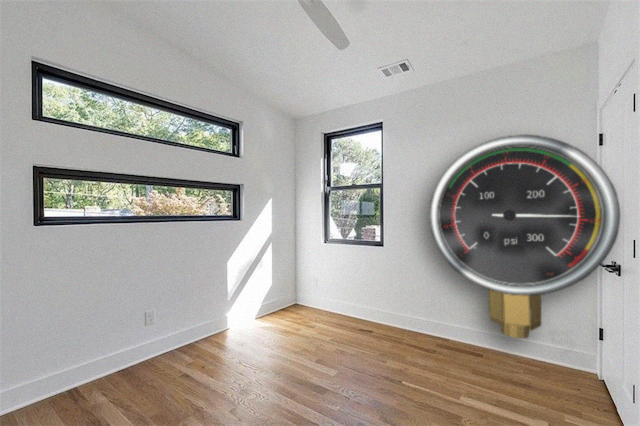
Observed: 250 psi
